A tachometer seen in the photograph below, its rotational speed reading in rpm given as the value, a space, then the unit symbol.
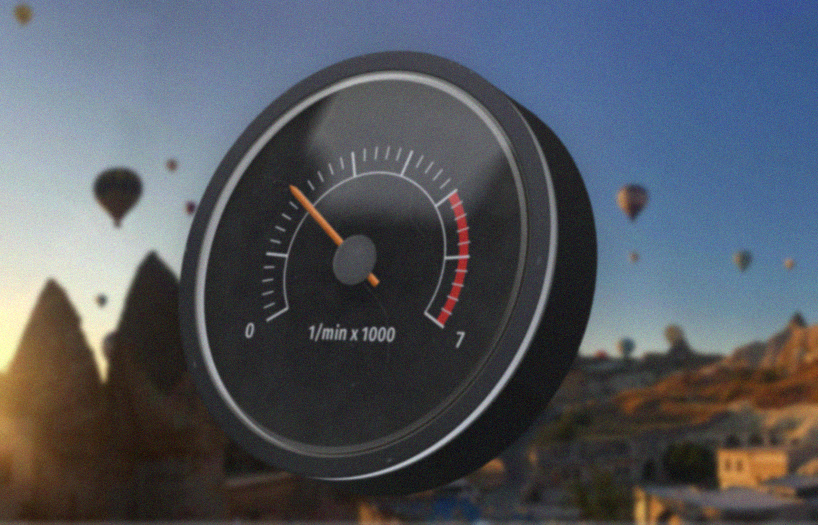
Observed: 2000 rpm
